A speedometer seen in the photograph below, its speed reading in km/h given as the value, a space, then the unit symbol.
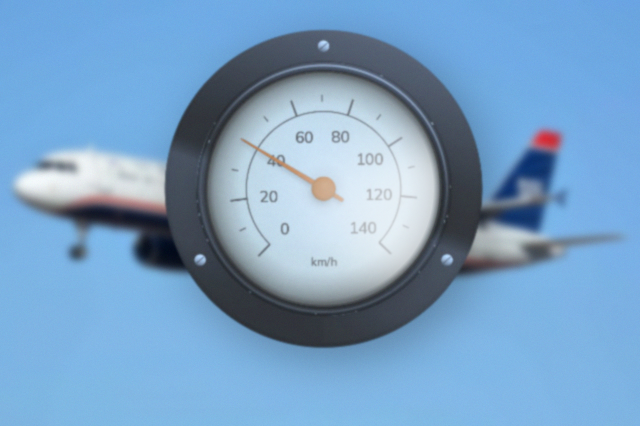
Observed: 40 km/h
